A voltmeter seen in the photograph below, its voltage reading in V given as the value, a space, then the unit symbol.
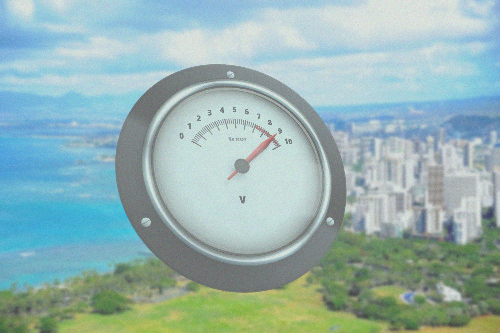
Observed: 9 V
